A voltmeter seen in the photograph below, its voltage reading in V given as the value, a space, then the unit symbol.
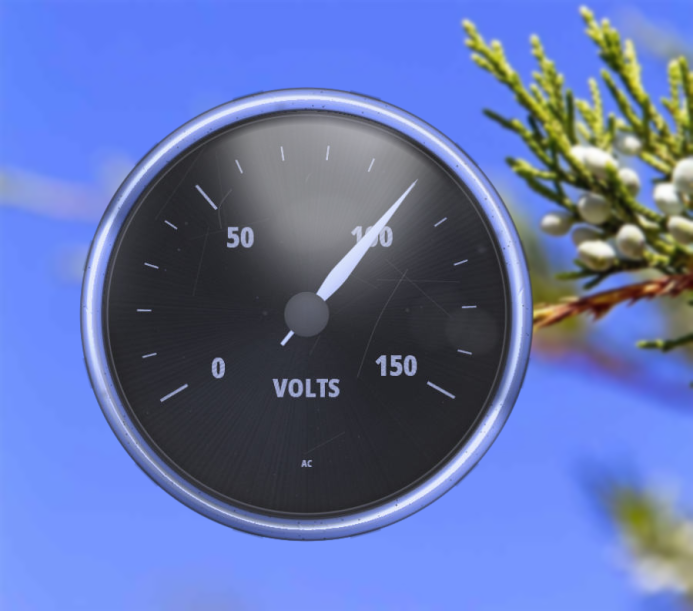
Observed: 100 V
